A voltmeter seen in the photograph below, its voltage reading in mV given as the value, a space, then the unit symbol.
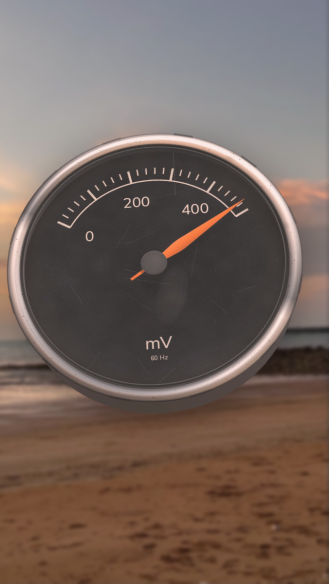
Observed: 480 mV
